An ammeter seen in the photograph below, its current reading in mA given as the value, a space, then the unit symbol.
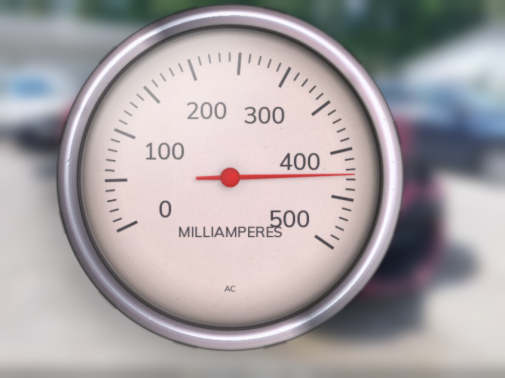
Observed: 425 mA
